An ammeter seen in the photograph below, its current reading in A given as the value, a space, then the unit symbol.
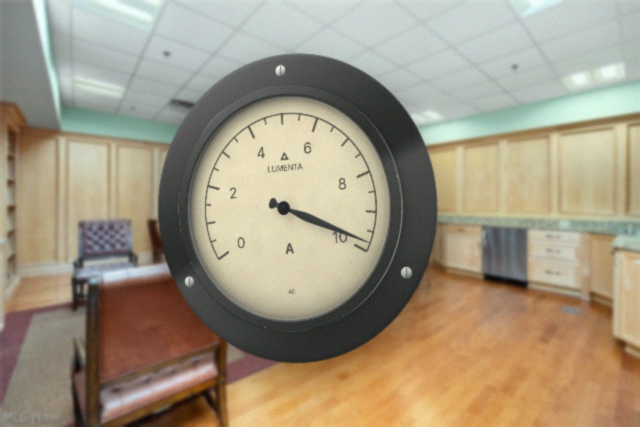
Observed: 9.75 A
